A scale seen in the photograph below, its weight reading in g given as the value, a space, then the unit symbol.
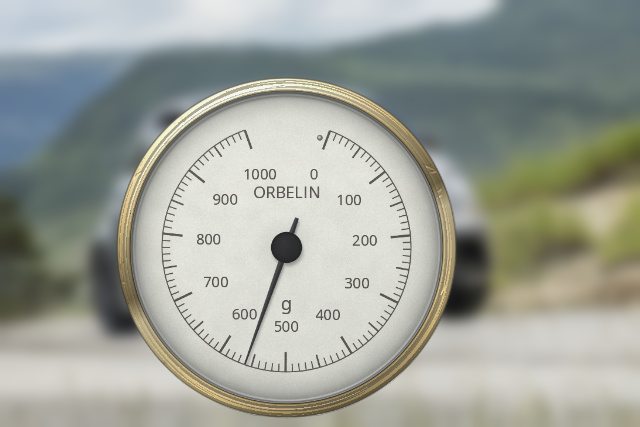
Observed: 560 g
